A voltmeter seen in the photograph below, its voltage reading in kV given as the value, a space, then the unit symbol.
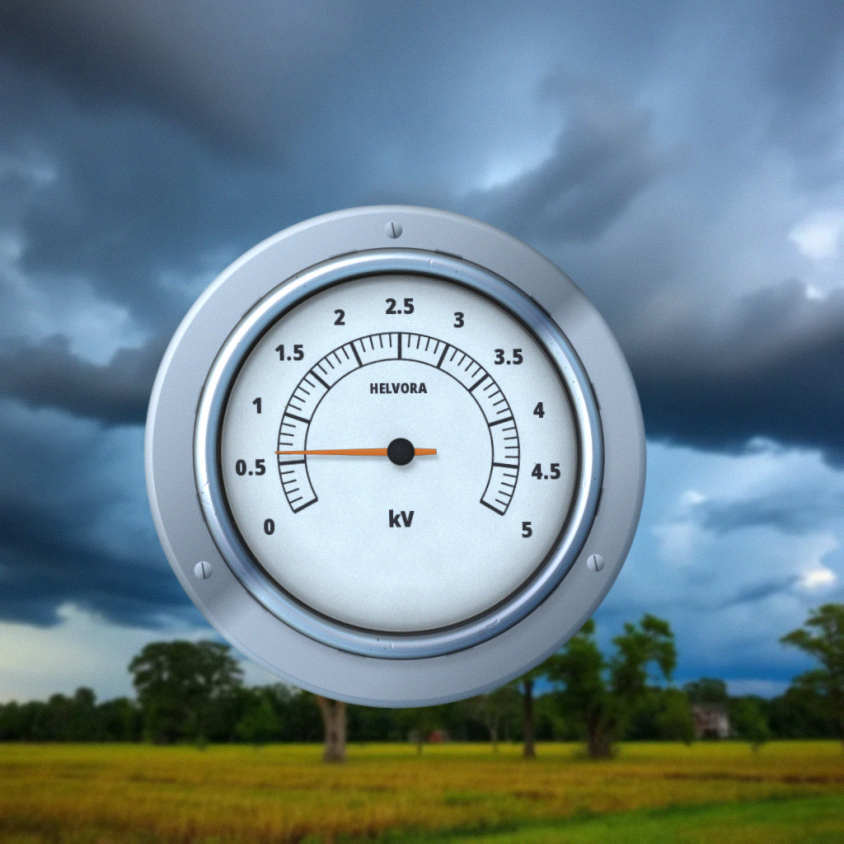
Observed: 0.6 kV
